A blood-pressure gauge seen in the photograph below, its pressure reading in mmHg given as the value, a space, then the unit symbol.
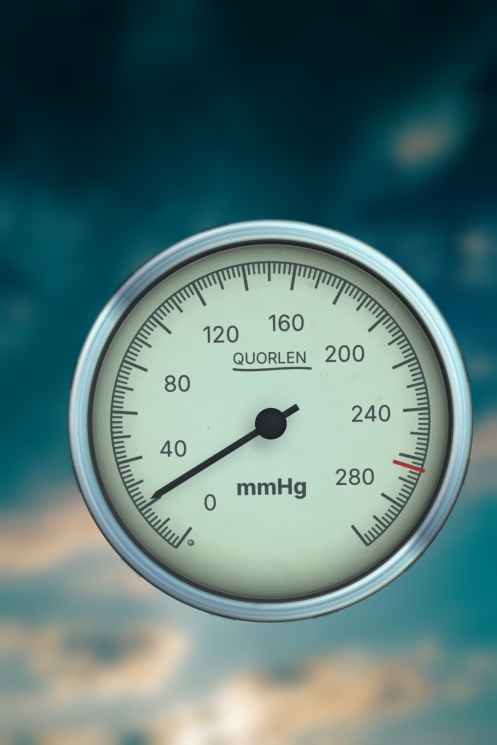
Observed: 22 mmHg
